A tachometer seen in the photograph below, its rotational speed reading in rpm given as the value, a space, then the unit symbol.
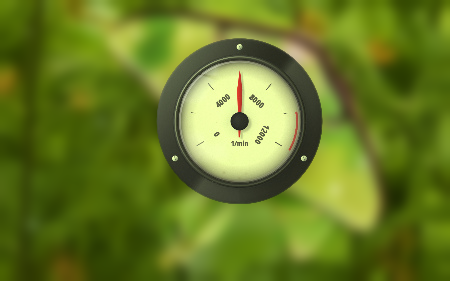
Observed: 6000 rpm
